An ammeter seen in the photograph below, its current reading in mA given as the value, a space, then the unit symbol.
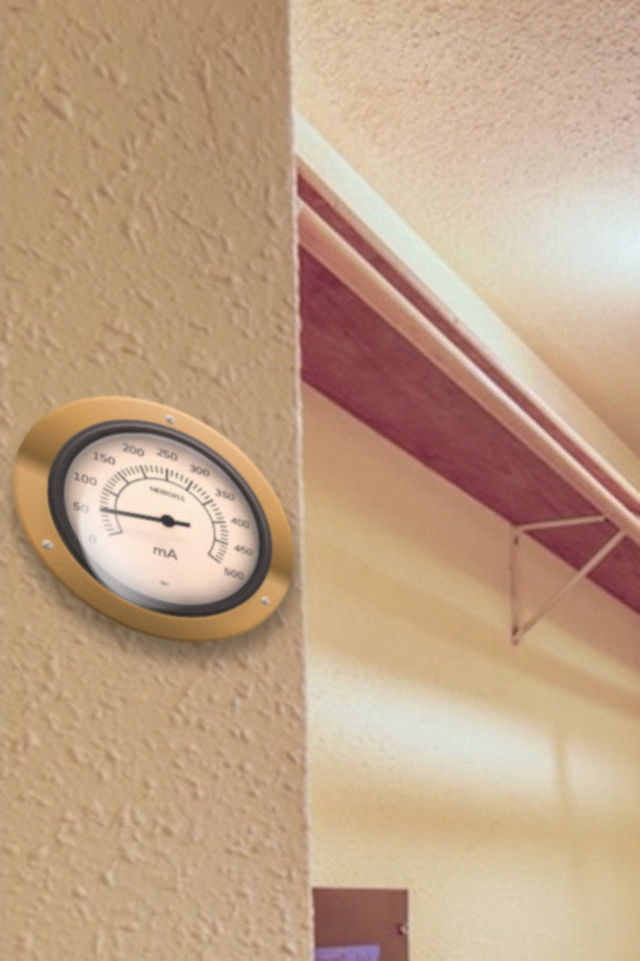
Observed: 50 mA
